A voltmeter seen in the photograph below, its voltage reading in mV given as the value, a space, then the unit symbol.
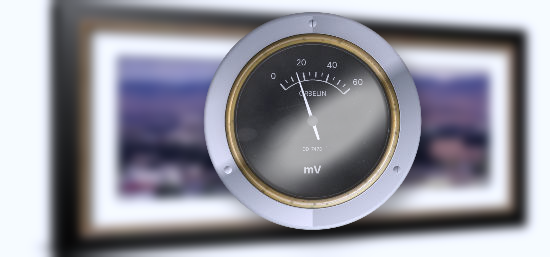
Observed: 15 mV
